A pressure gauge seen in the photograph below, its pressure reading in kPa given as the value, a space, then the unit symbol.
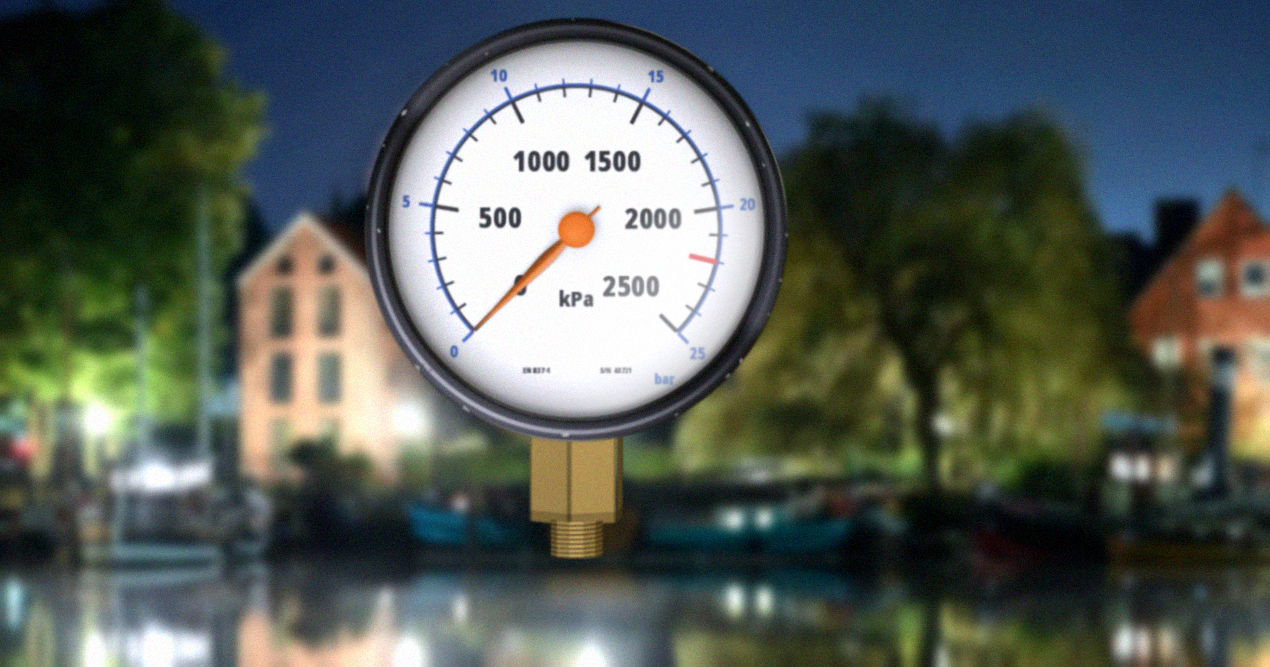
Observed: 0 kPa
